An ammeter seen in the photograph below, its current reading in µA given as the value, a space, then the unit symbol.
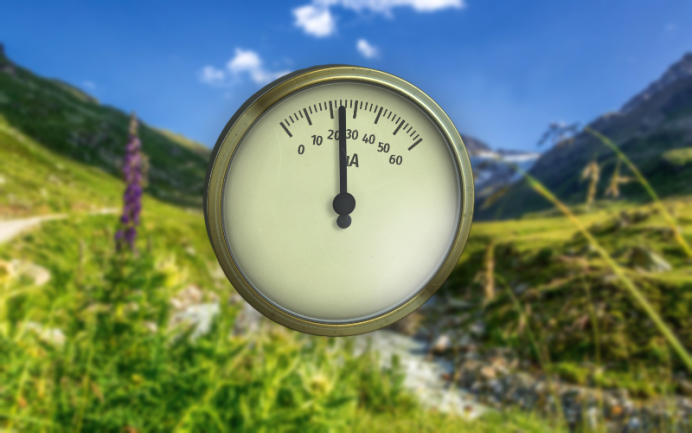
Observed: 24 µA
